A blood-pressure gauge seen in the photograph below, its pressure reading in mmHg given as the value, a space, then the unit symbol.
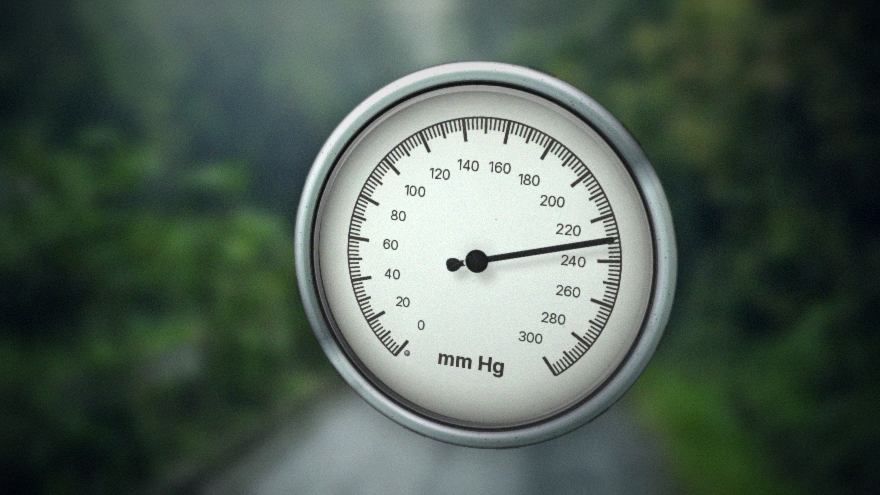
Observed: 230 mmHg
